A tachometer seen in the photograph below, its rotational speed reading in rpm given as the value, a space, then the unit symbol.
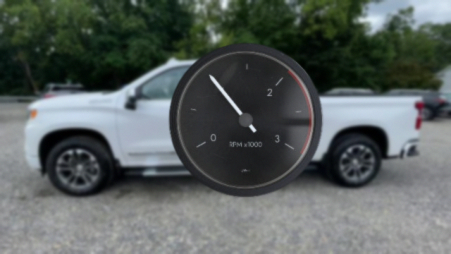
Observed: 1000 rpm
